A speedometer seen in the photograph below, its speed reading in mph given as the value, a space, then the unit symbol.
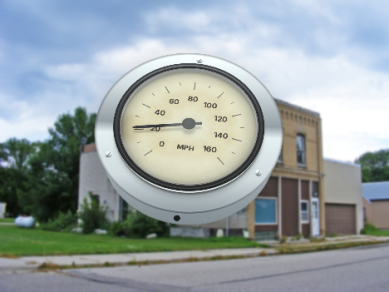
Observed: 20 mph
